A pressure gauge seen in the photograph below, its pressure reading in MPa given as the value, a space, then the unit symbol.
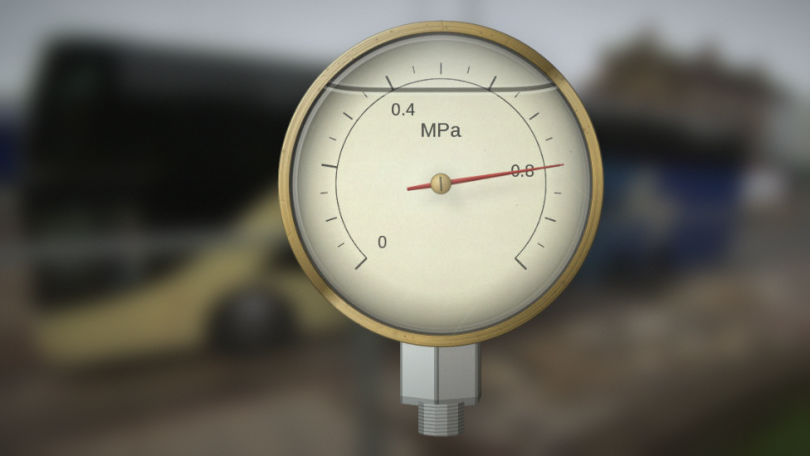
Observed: 0.8 MPa
